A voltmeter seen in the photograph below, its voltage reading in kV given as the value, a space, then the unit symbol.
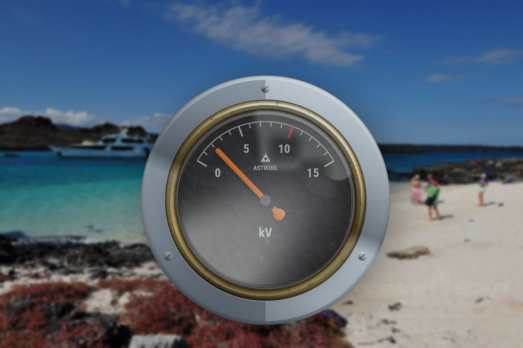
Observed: 2 kV
